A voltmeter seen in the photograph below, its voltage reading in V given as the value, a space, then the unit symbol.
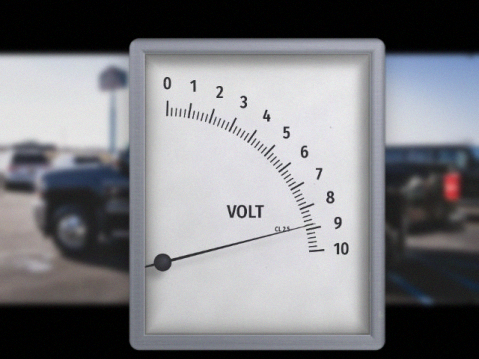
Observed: 8.8 V
